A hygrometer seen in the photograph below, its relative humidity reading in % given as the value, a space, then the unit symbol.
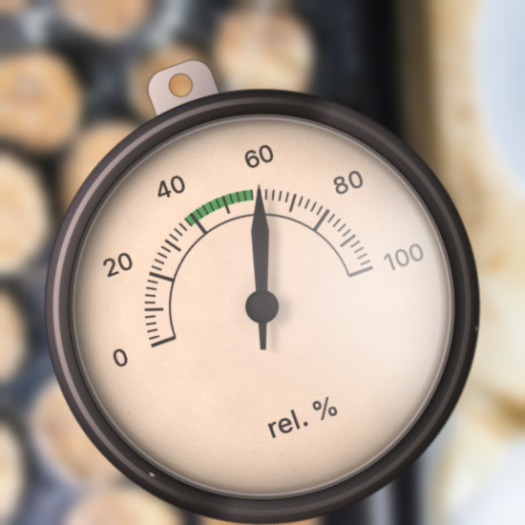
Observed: 60 %
